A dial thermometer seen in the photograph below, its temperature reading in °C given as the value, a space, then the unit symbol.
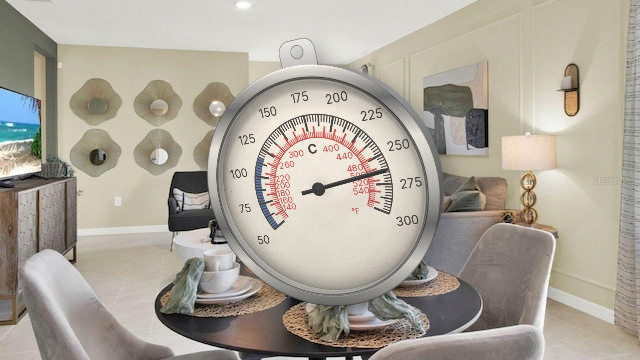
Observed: 262.5 °C
